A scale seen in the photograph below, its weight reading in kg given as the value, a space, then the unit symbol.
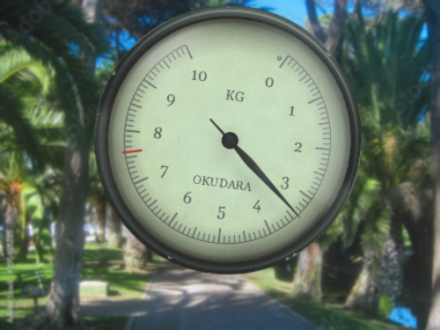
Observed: 3.4 kg
